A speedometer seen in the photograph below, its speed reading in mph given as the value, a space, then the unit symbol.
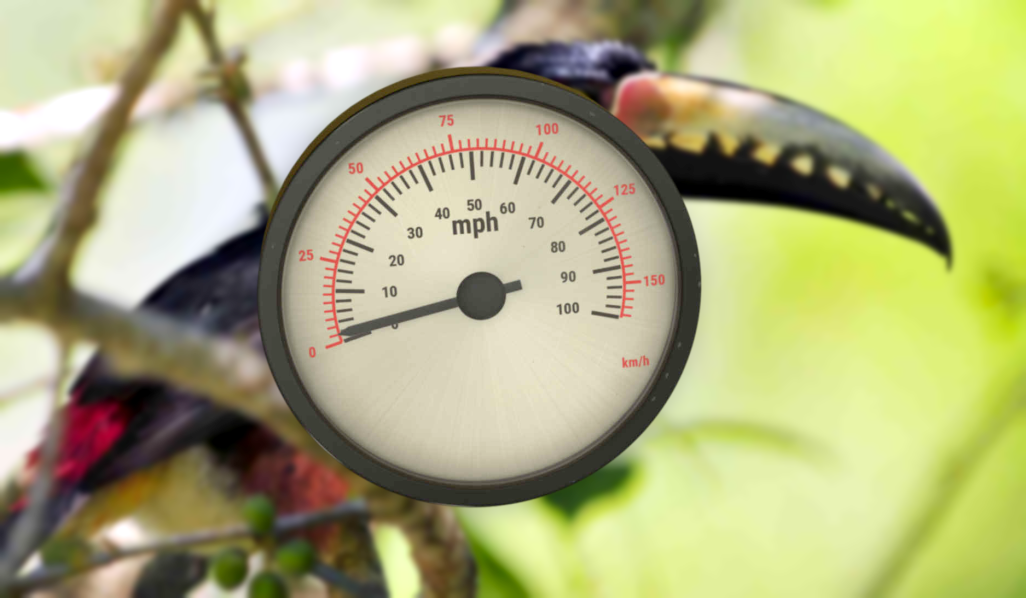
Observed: 2 mph
